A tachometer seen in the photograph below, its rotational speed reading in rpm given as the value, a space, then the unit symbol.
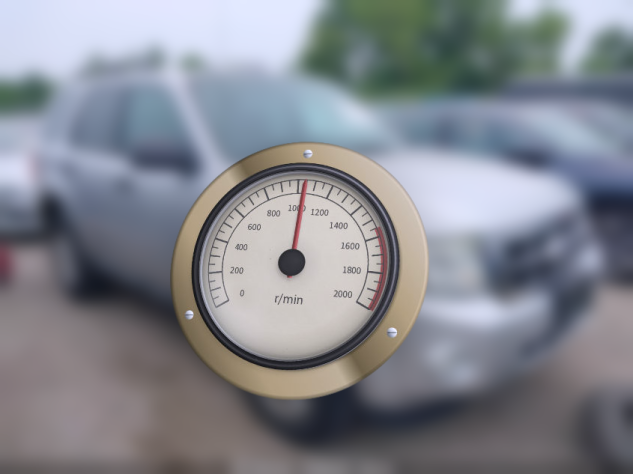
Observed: 1050 rpm
